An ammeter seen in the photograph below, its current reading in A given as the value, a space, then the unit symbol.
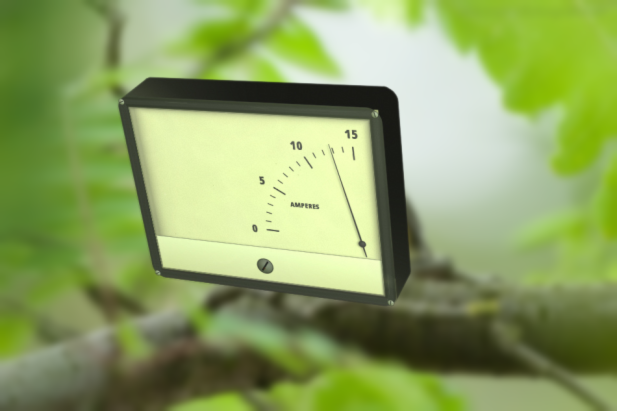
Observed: 13 A
